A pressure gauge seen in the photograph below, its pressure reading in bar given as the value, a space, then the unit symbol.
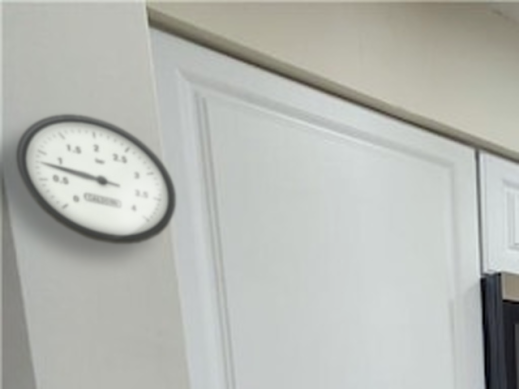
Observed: 0.8 bar
